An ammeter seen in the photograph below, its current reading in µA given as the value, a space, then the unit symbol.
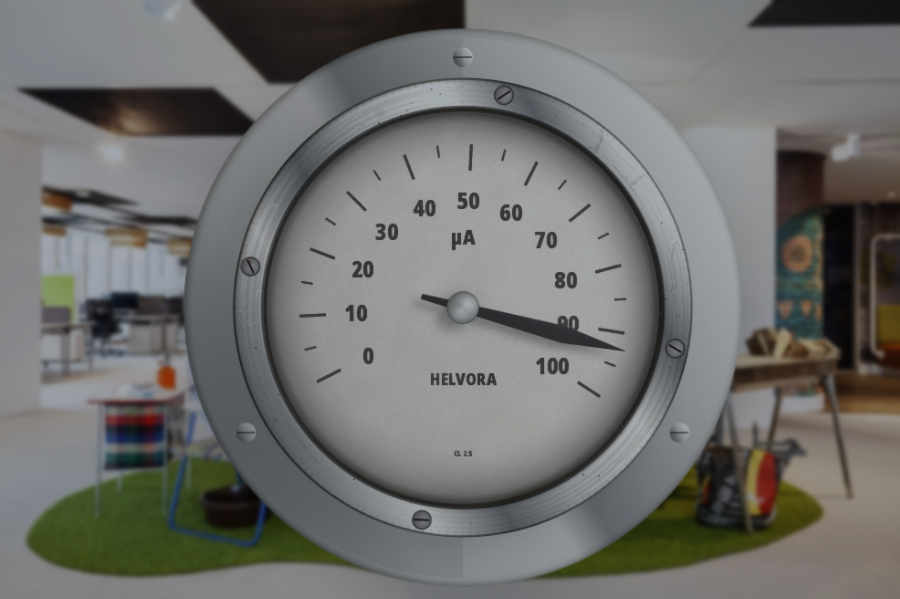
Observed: 92.5 µA
